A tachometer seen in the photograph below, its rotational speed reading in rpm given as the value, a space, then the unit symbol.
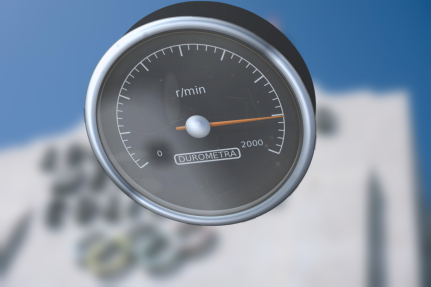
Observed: 1750 rpm
